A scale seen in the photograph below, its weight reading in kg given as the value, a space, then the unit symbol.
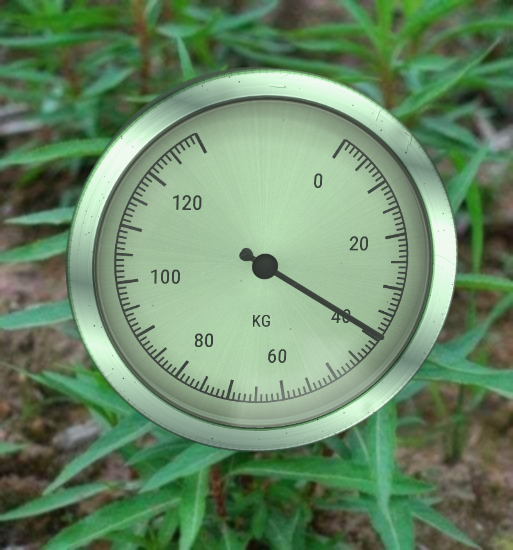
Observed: 39 kg
